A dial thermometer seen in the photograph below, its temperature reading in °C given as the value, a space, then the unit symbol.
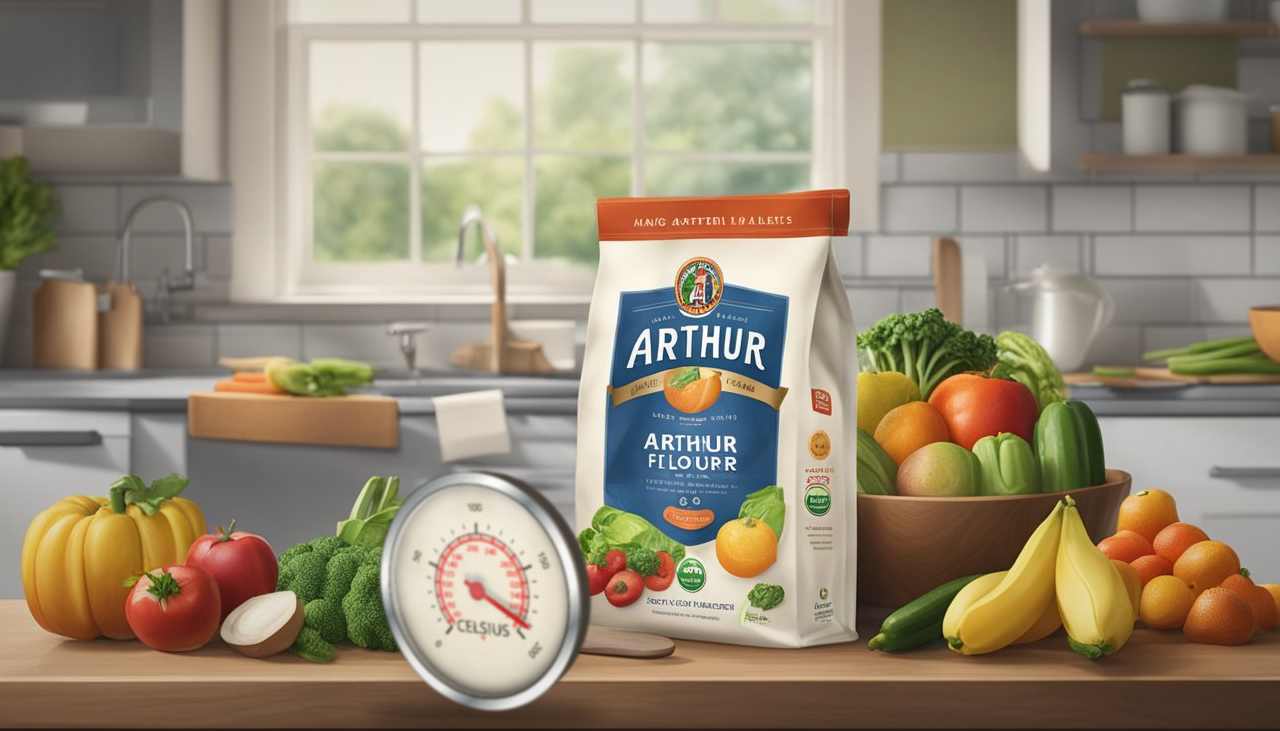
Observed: 190 °C
